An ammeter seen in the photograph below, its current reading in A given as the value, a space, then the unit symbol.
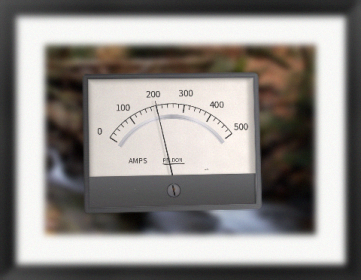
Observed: 200 A
